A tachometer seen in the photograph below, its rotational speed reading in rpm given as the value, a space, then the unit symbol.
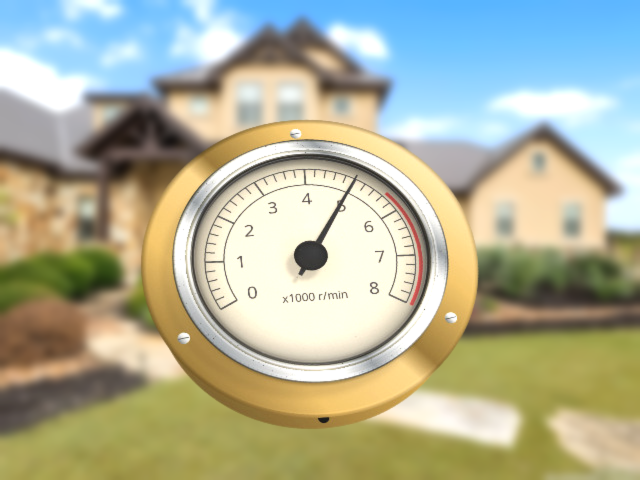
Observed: 5000 rpm
